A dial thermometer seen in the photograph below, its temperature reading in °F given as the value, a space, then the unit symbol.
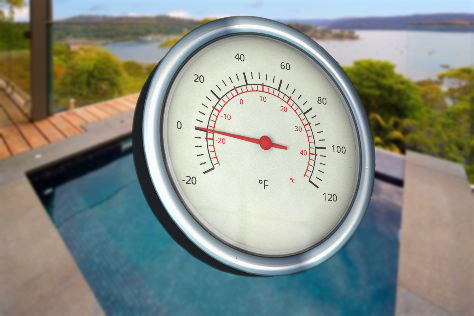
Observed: 0 °F
